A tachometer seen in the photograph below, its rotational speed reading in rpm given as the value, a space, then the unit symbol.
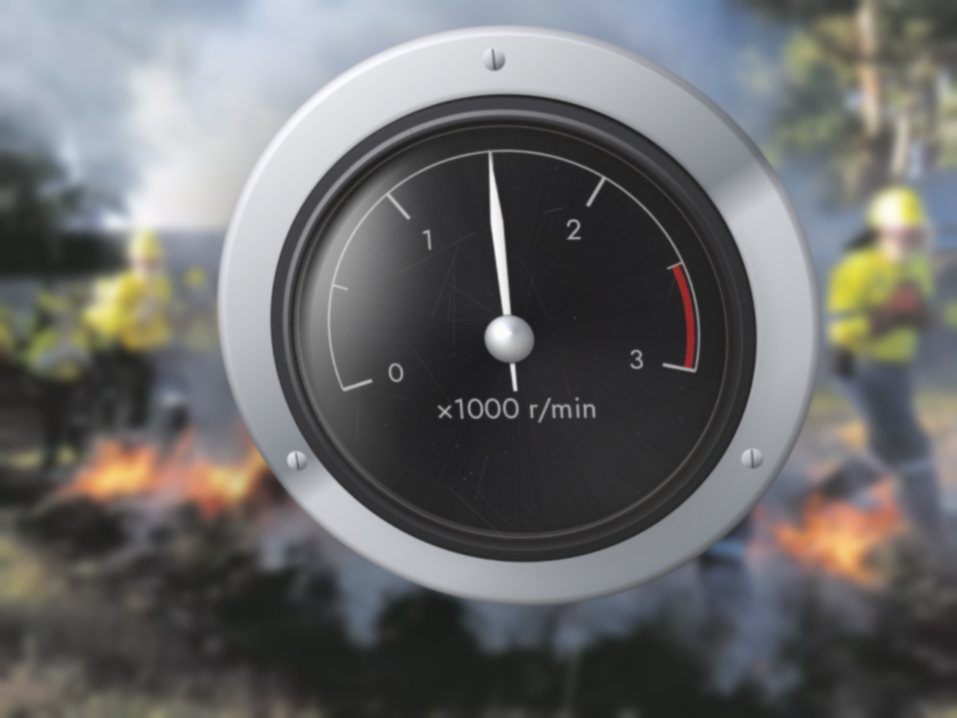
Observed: 1500 rpm
